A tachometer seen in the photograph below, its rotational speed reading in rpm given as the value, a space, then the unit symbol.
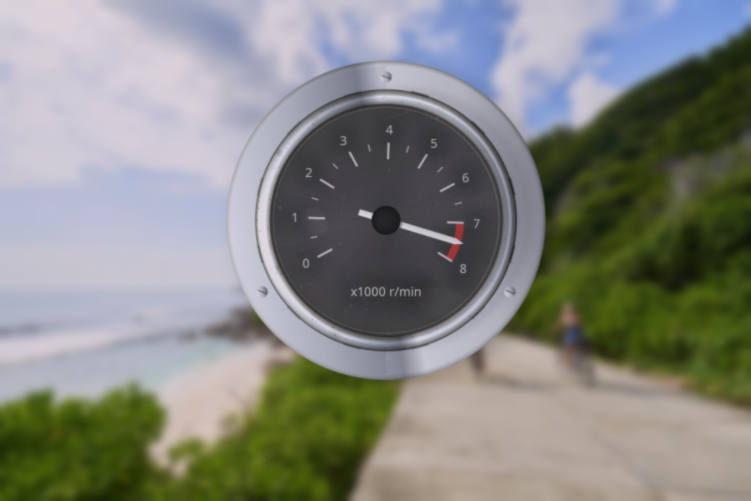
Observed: 7500 rpm
